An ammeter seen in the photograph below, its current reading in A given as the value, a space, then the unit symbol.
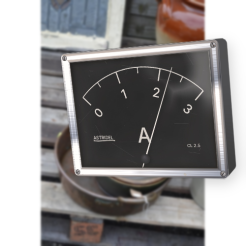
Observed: 2.25 A
